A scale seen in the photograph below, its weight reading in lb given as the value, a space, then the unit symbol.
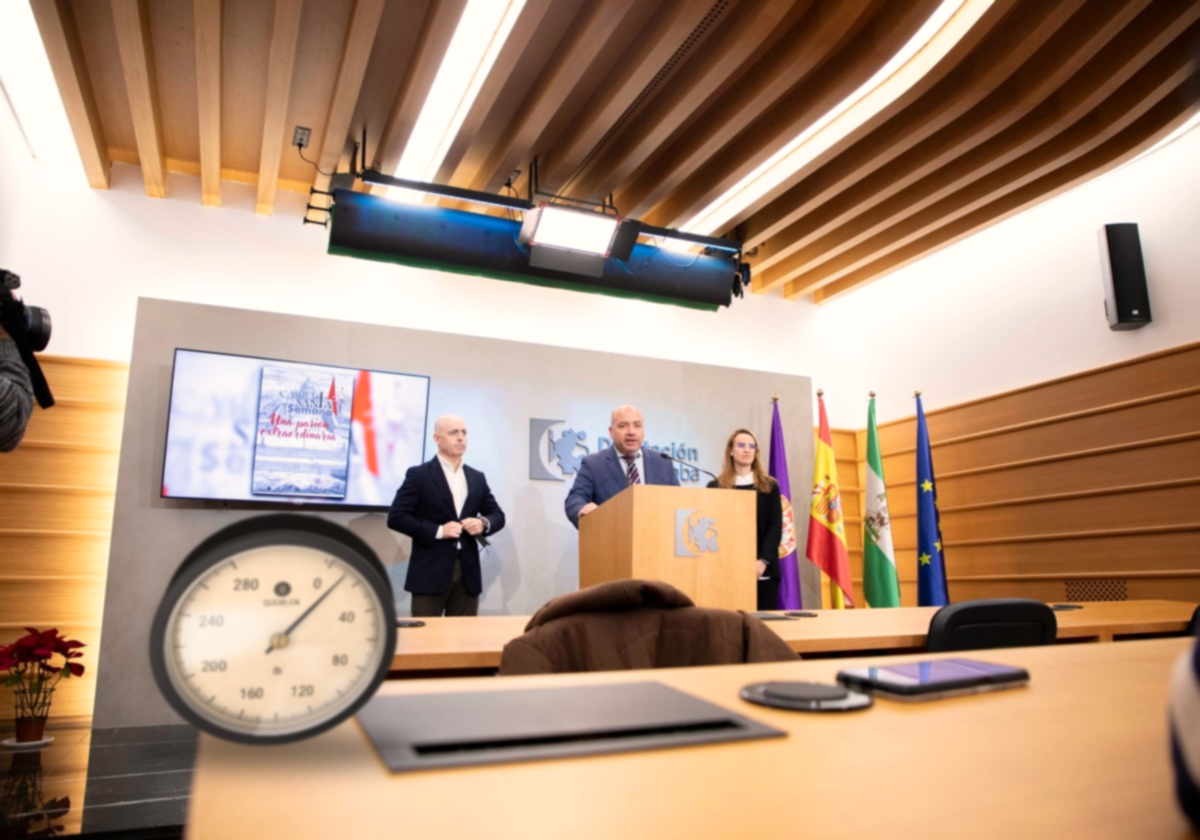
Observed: 10 lb
